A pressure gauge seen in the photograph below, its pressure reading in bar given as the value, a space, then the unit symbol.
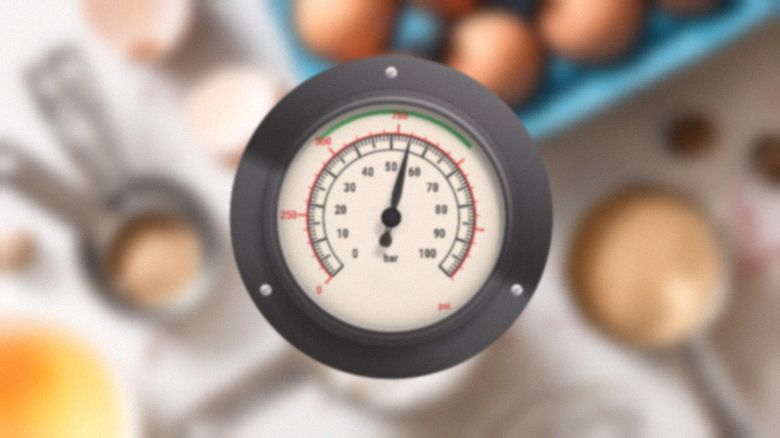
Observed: 55 bar
